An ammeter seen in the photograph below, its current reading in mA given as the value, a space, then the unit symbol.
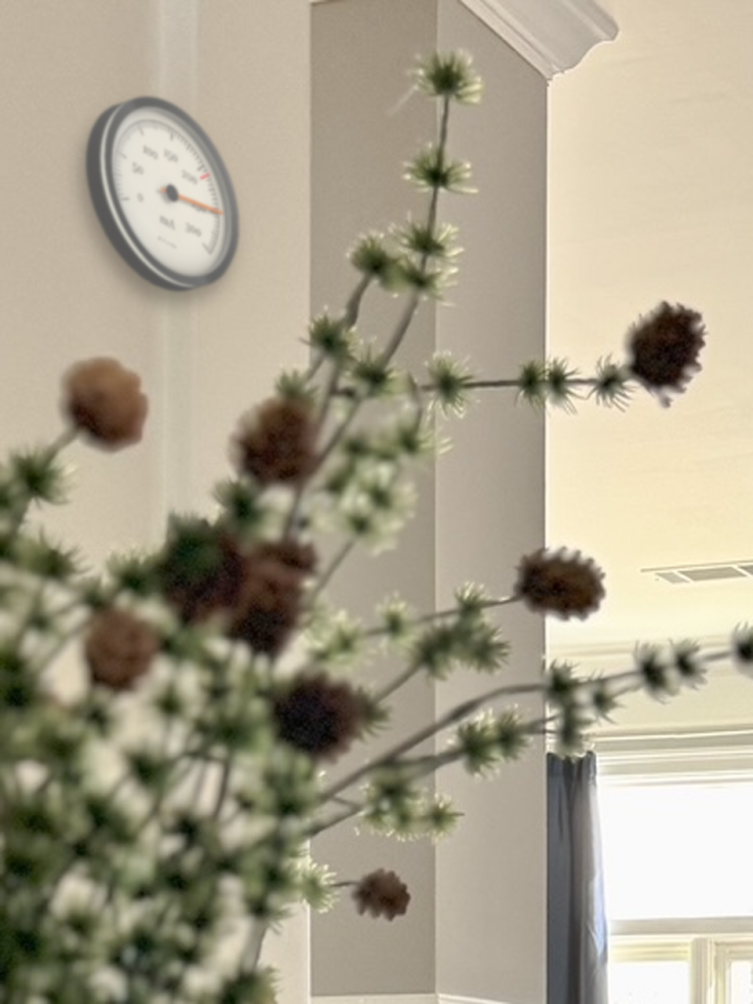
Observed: 250 mA
